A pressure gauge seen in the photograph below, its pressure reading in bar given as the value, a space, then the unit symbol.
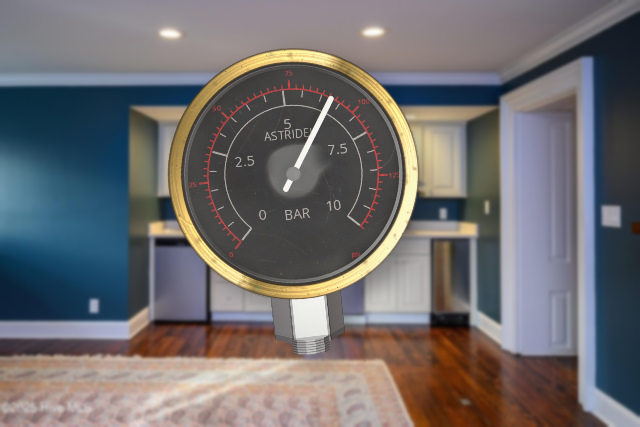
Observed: 6.25 bar
